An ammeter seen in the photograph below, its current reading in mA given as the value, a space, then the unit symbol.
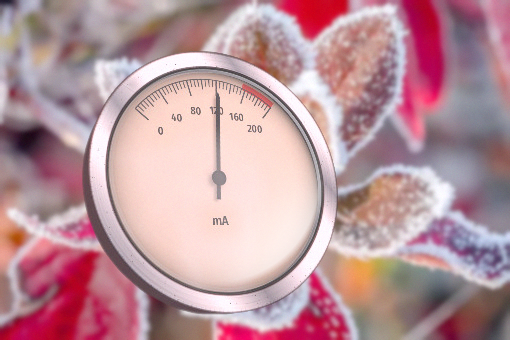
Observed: 120 mA
